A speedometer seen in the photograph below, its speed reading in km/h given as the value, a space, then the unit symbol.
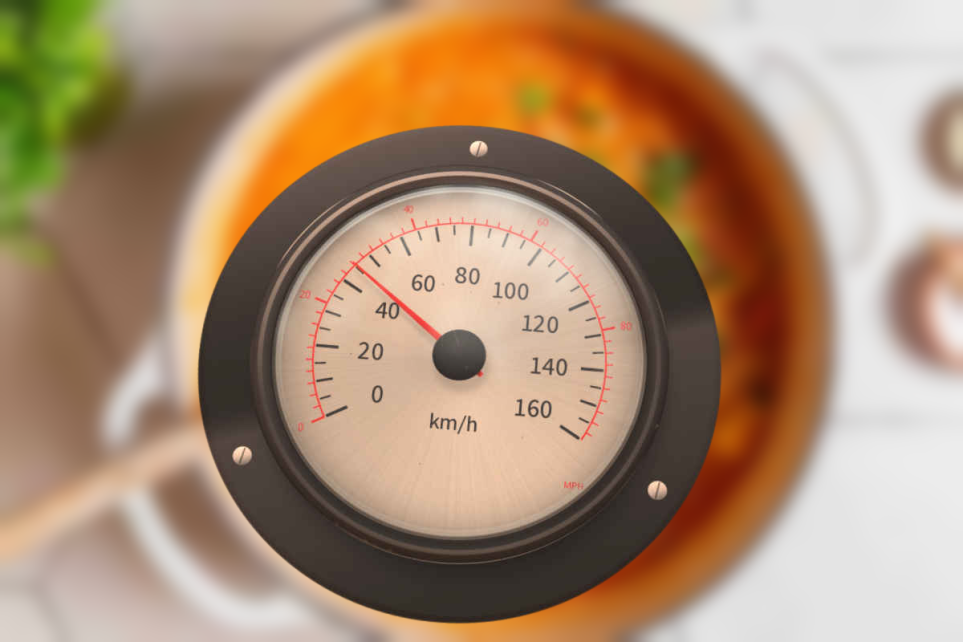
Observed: 45 km/h
